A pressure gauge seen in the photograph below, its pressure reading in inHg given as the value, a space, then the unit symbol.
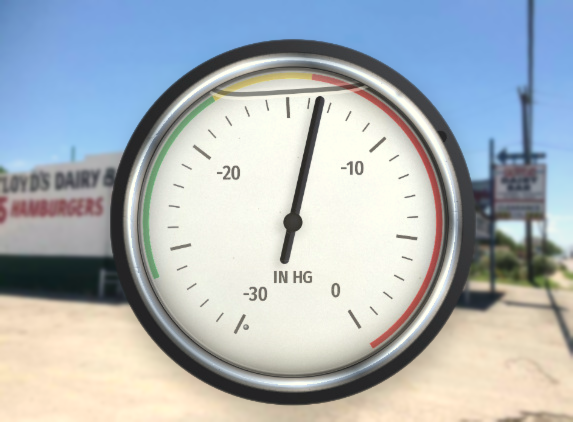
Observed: -13.5 inHg
